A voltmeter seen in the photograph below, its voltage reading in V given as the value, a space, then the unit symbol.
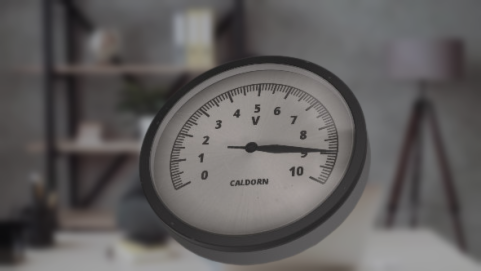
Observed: 9 V
